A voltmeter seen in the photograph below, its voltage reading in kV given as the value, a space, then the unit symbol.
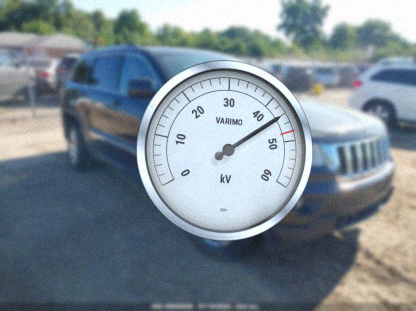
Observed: 44 kV
